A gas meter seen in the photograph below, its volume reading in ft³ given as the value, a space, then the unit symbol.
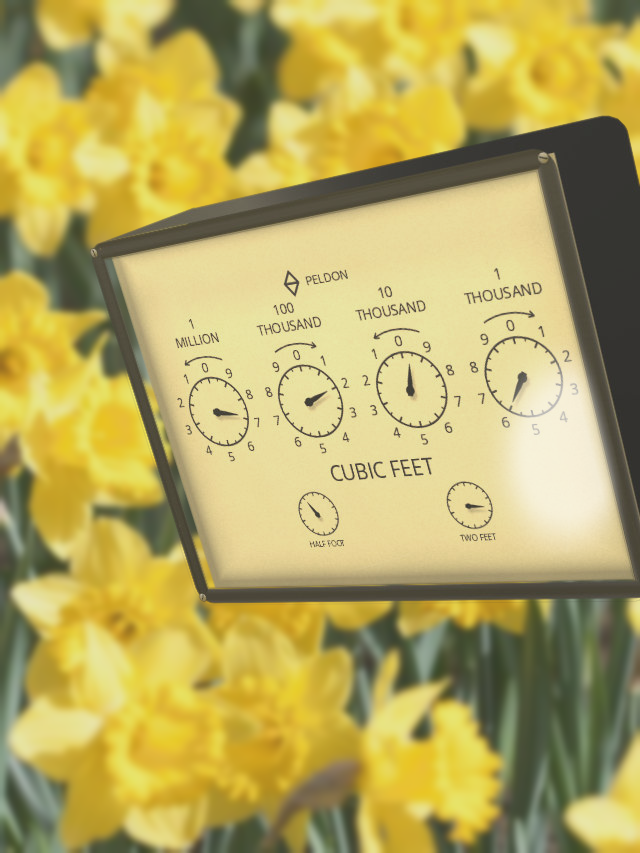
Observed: 719600 ft³
